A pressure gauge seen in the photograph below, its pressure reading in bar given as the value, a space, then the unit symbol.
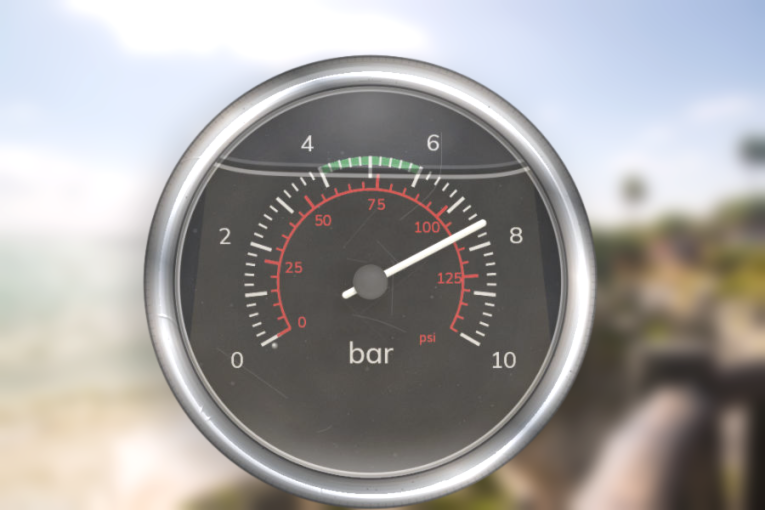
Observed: 7.6 bar
